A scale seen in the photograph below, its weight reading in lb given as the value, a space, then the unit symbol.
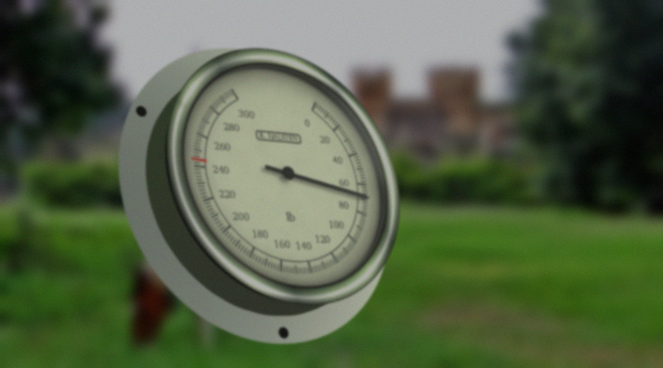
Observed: 70 lb
